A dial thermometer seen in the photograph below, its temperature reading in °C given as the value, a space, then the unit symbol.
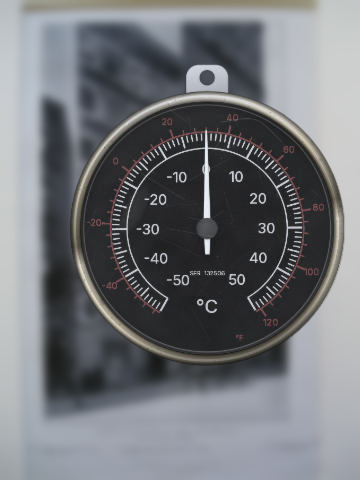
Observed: 0 °C
